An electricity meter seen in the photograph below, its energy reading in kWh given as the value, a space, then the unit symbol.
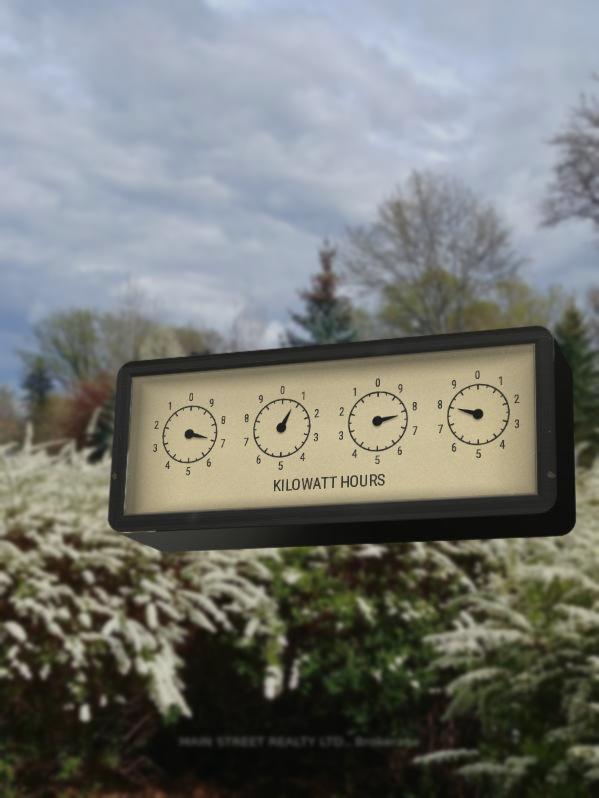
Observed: 7078 kWh
